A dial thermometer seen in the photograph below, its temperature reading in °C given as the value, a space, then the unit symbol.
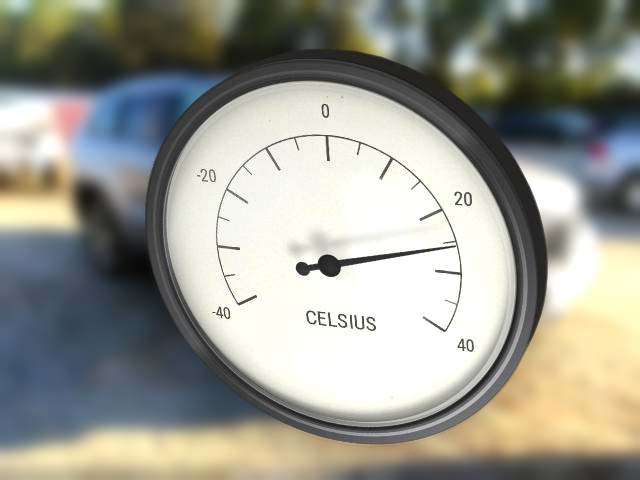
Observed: 25 °C
